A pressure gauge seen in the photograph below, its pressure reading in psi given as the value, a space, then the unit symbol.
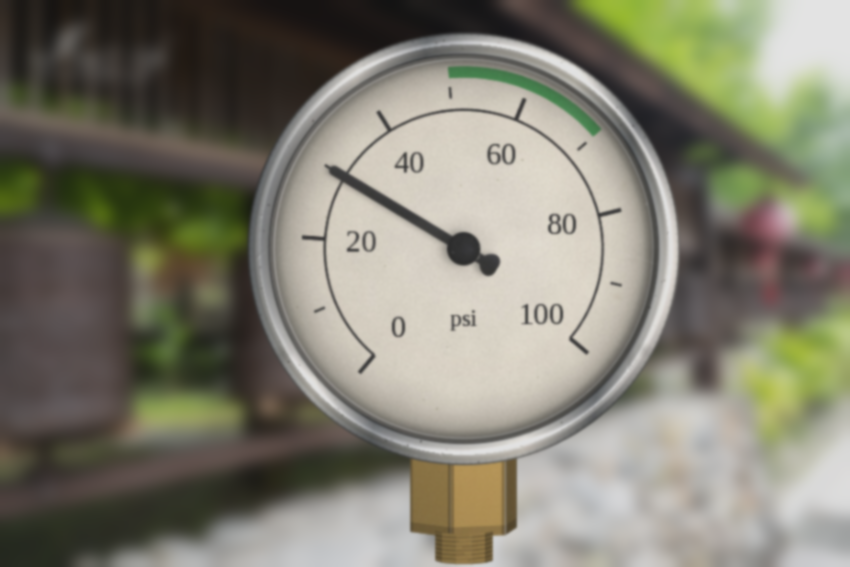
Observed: 30 psi
